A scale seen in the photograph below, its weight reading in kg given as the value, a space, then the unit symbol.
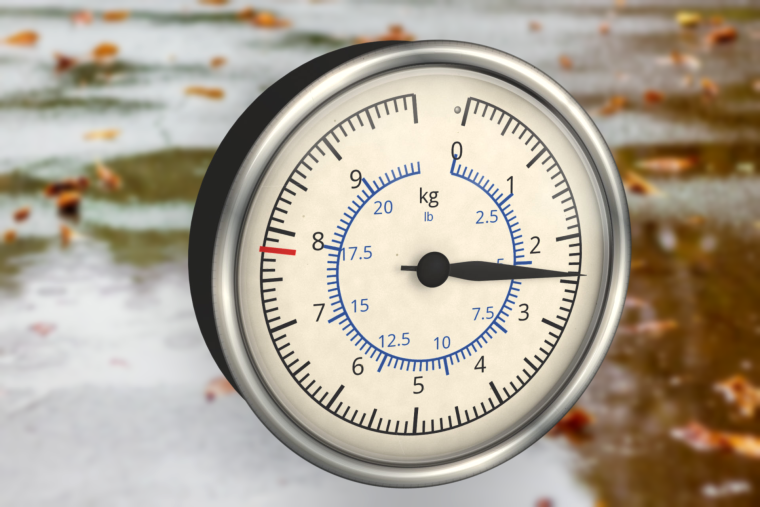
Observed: 2.4 kg
